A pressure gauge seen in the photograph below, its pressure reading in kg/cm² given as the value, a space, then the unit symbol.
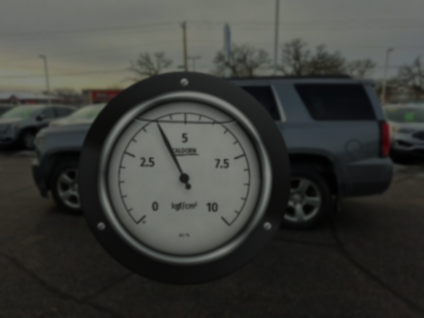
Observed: 4 kg/cm²
